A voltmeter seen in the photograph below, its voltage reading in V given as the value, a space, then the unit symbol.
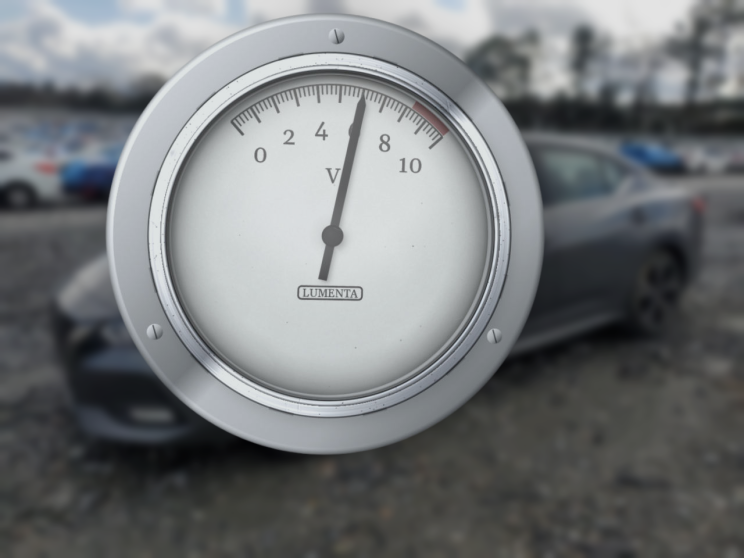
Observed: 6 V
